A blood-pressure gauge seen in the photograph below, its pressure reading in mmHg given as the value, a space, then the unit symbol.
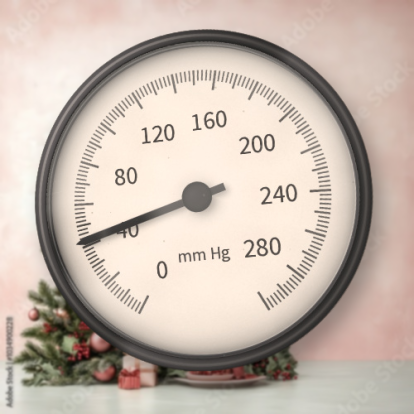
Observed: 42 mmHg
